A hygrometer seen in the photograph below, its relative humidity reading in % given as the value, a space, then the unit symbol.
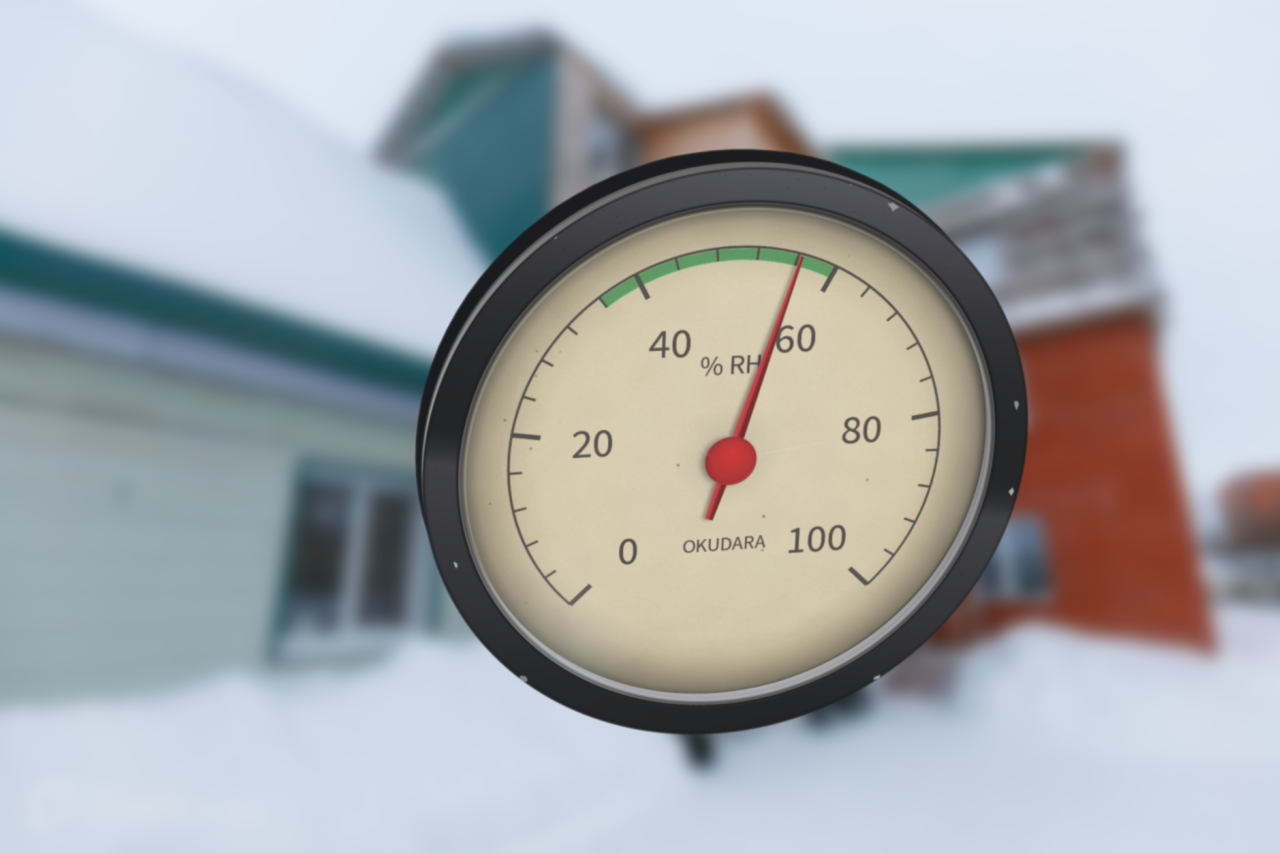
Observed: 56 %
